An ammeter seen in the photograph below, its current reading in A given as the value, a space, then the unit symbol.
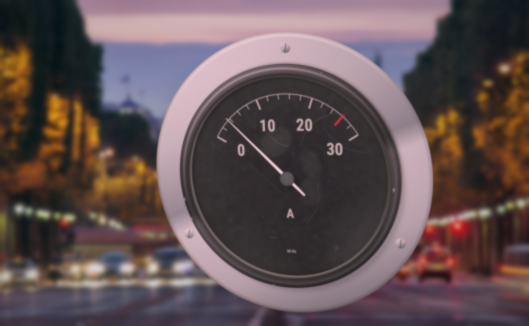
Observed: 4 A
